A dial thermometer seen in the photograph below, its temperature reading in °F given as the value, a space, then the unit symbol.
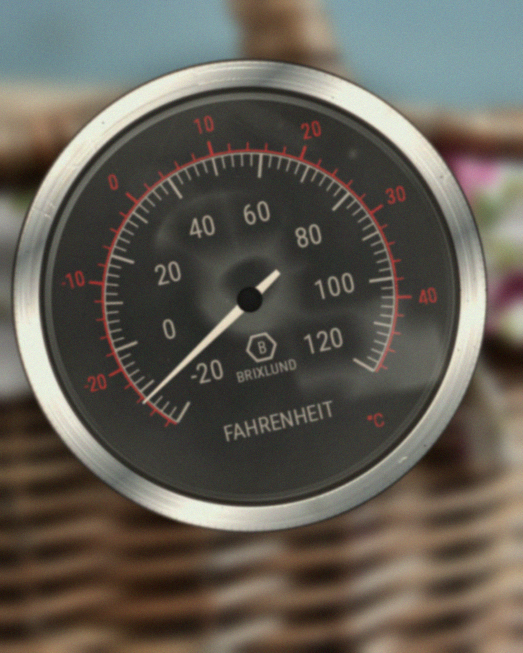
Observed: -12 °F
